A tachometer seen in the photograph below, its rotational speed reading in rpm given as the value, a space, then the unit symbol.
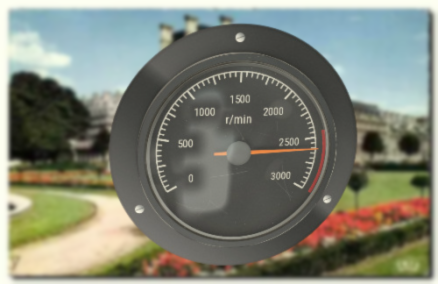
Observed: 2600 rpm
